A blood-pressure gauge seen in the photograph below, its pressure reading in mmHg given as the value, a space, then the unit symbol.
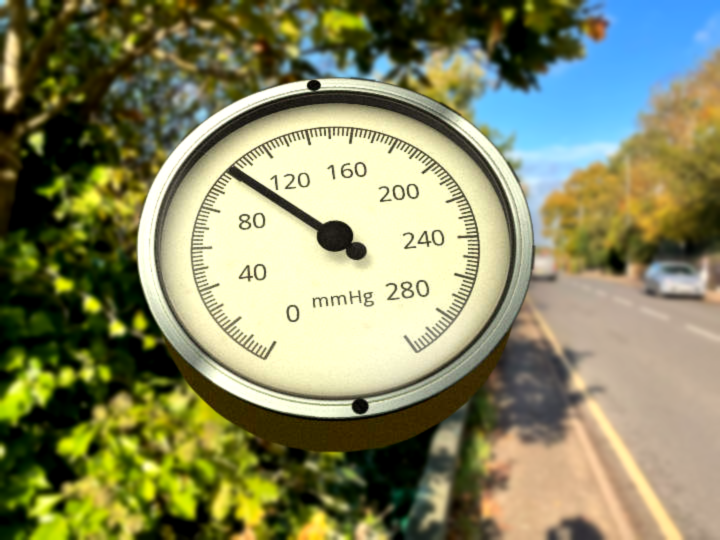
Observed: 100 mmHg
